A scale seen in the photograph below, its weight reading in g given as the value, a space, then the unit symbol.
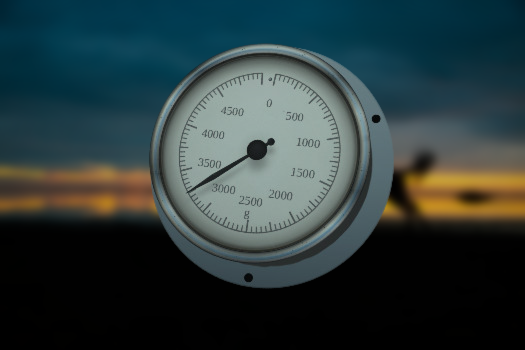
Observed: 3250 g
